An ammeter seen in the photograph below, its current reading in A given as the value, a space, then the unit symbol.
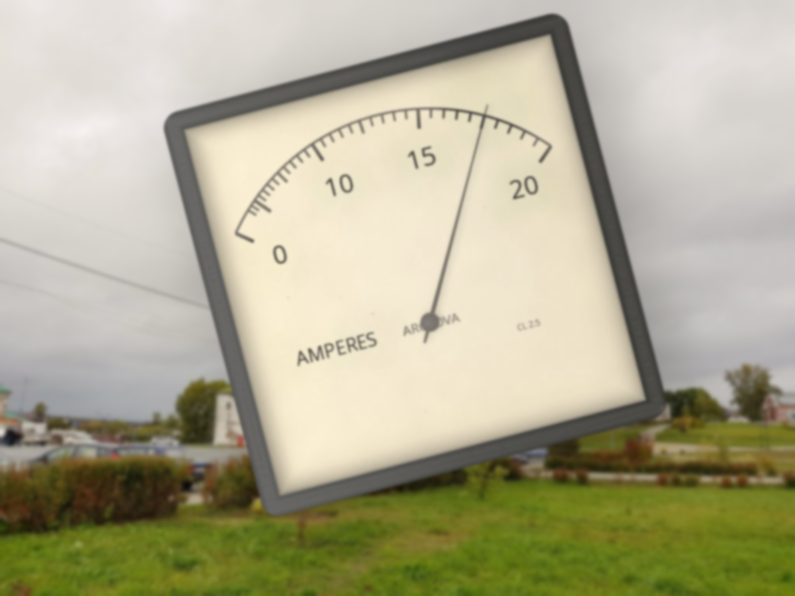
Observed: 17.5 A
